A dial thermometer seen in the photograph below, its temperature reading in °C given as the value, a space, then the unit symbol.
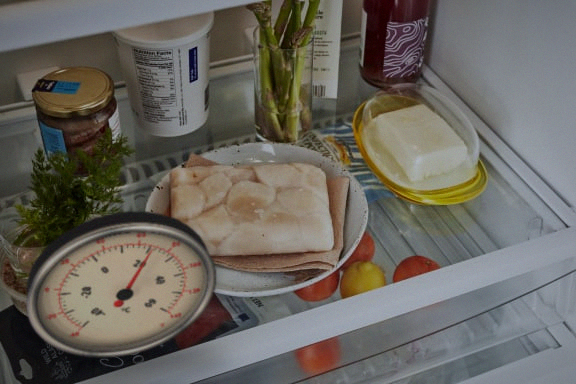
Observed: 20 °C
